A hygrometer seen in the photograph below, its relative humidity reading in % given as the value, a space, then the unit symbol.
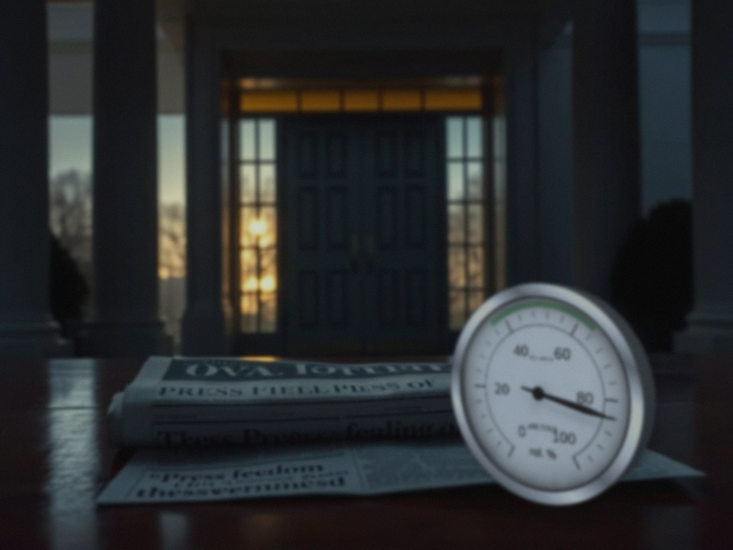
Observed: 84 %
